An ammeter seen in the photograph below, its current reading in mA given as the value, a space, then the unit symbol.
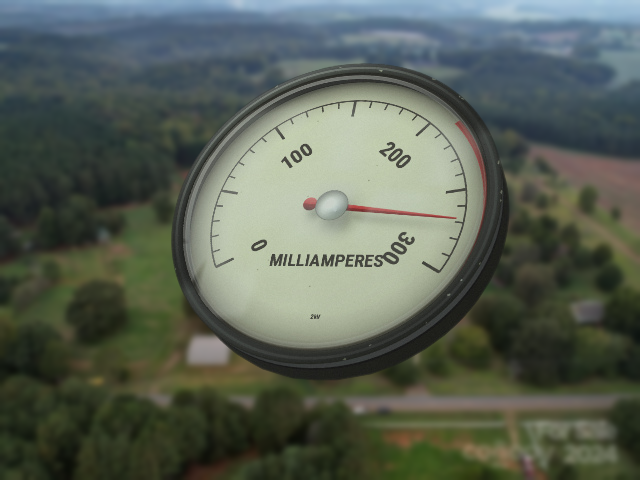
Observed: 270 mA
